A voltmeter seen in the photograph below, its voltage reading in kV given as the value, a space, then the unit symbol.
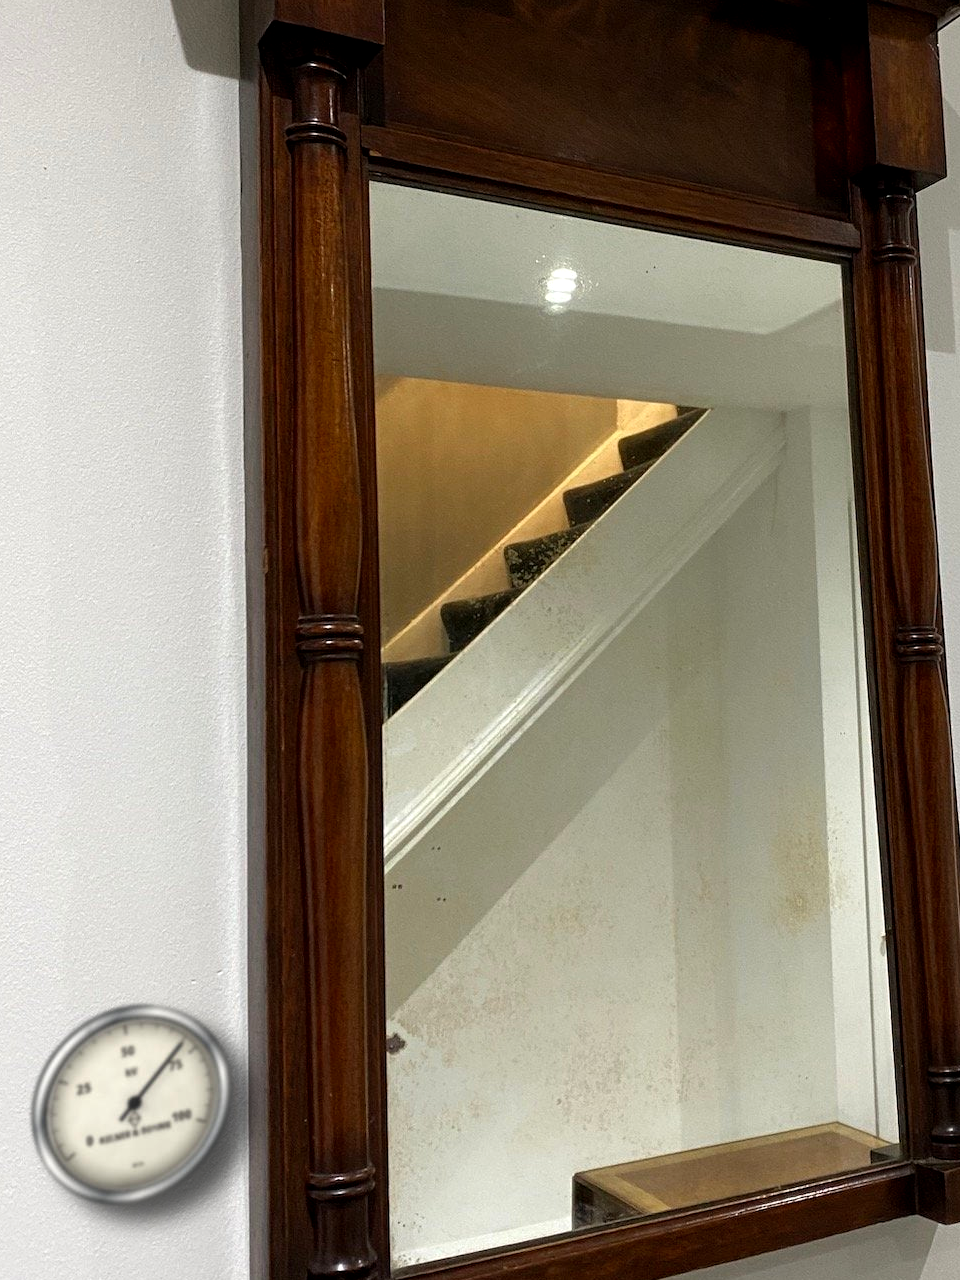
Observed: 70 kV
